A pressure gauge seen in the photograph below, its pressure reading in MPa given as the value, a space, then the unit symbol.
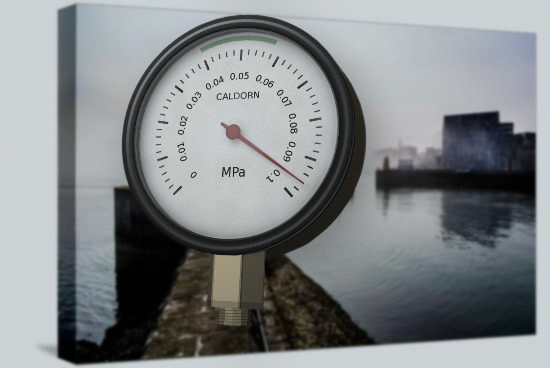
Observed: 0.096 MPa
